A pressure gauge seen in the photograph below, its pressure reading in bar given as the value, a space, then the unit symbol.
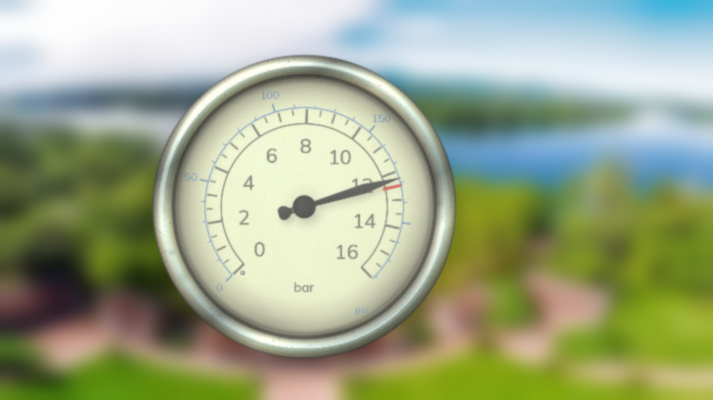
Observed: 12.25 bar
